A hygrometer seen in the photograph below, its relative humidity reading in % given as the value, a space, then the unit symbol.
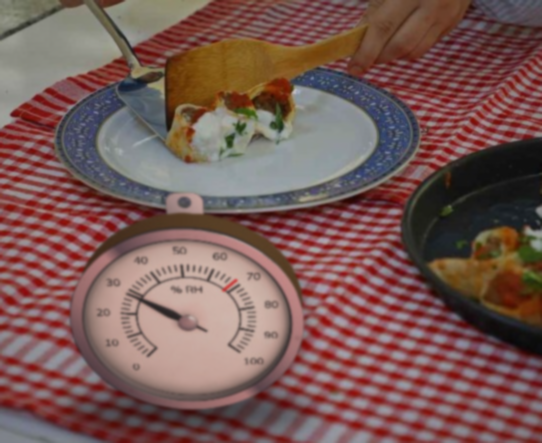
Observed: 30 %
